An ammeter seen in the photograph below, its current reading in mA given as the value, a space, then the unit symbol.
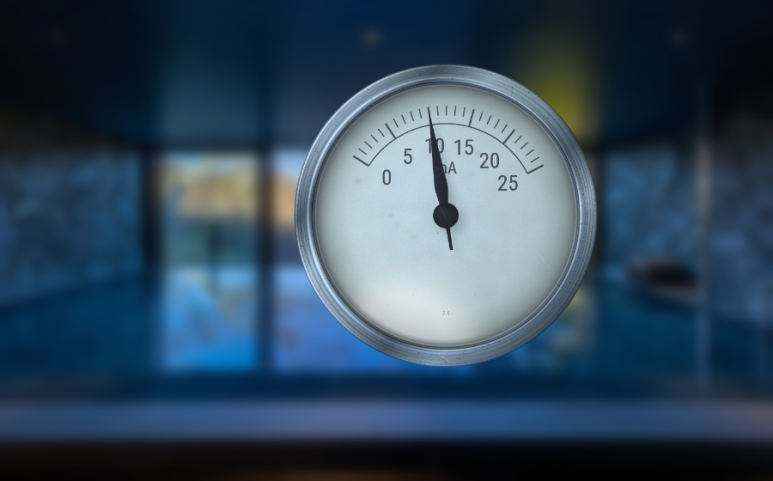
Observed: 10 mA
